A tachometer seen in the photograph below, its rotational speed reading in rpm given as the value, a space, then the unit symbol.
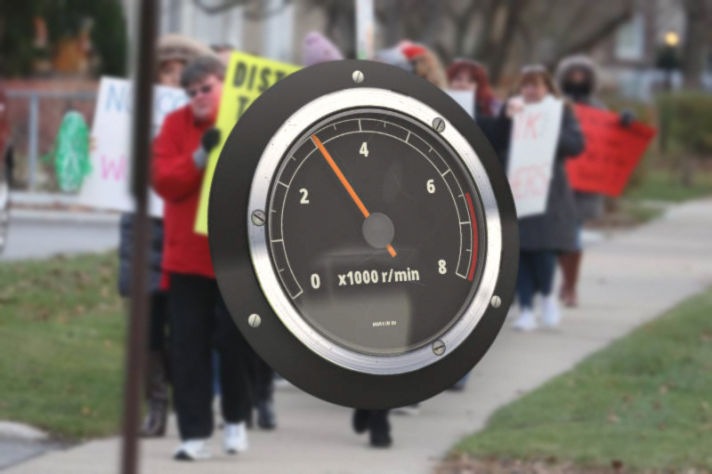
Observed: 3000 rpm
